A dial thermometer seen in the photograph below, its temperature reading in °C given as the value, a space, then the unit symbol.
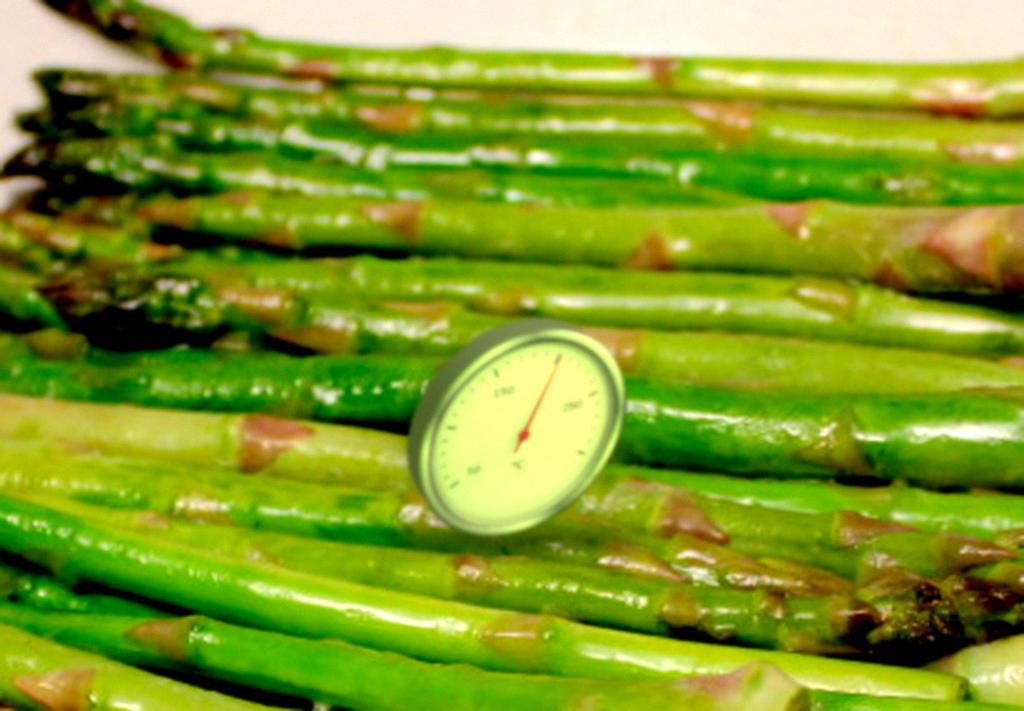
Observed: 200 °C
